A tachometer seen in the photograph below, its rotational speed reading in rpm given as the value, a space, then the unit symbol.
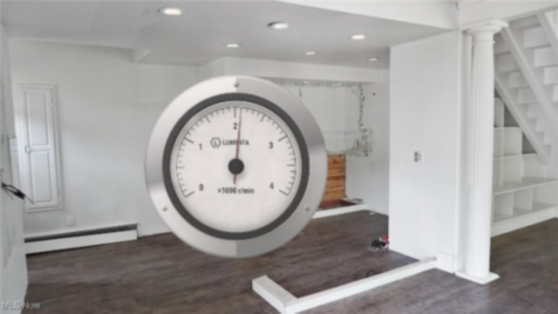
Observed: 2100 rpm
